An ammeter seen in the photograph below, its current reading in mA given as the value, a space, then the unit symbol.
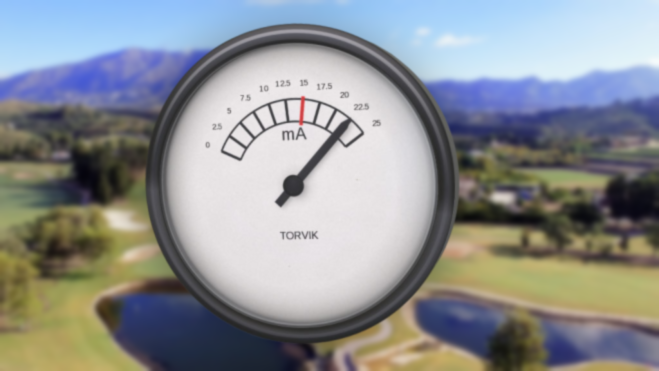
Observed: 22.5 mA
